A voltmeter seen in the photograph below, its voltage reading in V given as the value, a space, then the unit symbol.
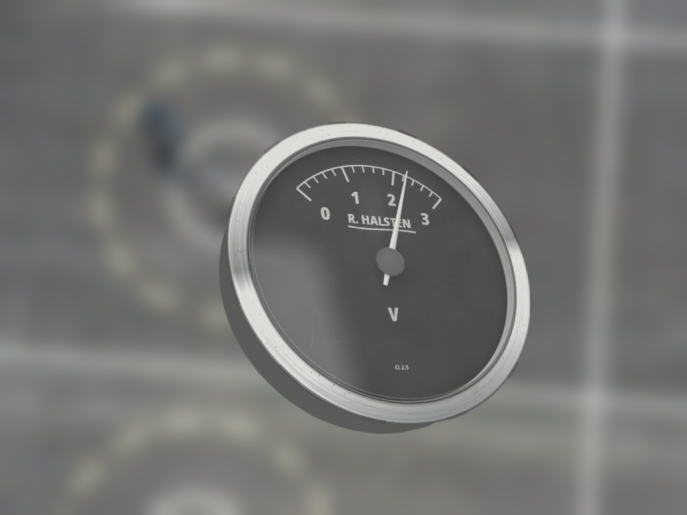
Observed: 2.2 V
